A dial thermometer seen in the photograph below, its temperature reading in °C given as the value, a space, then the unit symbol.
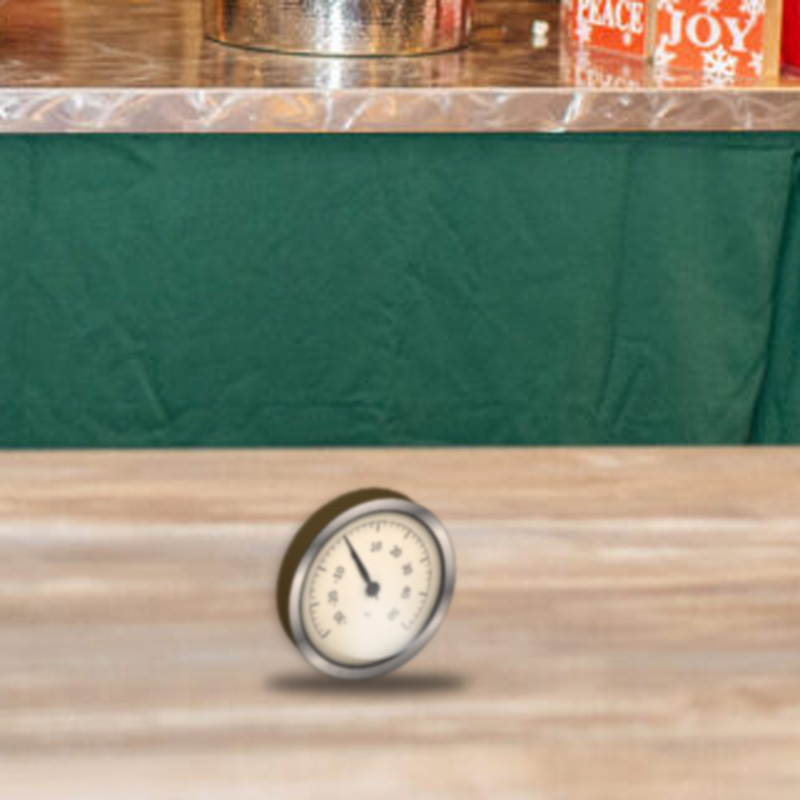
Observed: 0 °C
